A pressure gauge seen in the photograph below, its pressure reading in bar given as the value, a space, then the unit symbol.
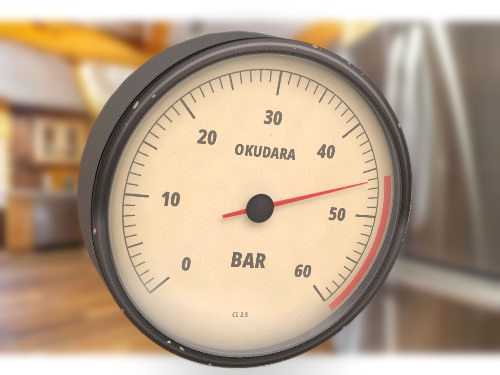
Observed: 46 bar
